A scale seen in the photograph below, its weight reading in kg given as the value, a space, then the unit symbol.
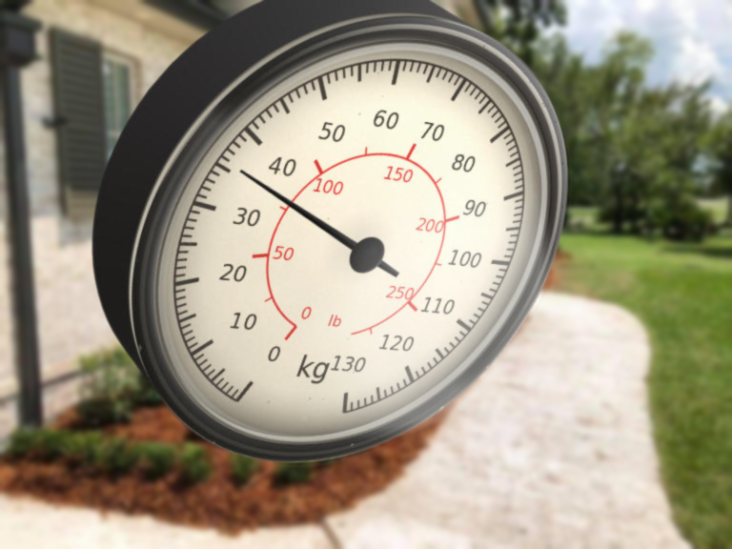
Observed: 36 kg
